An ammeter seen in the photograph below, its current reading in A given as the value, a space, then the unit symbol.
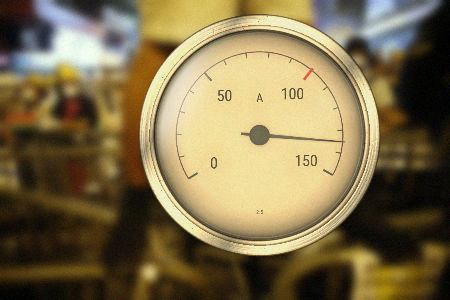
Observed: 135 A
